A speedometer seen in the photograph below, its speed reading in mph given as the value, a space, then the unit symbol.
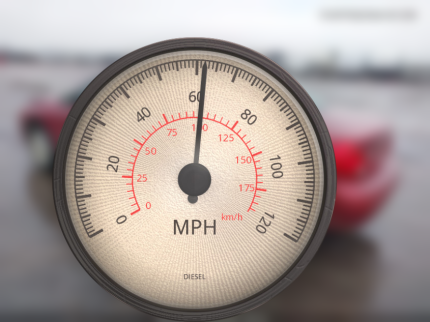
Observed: 62 mph
